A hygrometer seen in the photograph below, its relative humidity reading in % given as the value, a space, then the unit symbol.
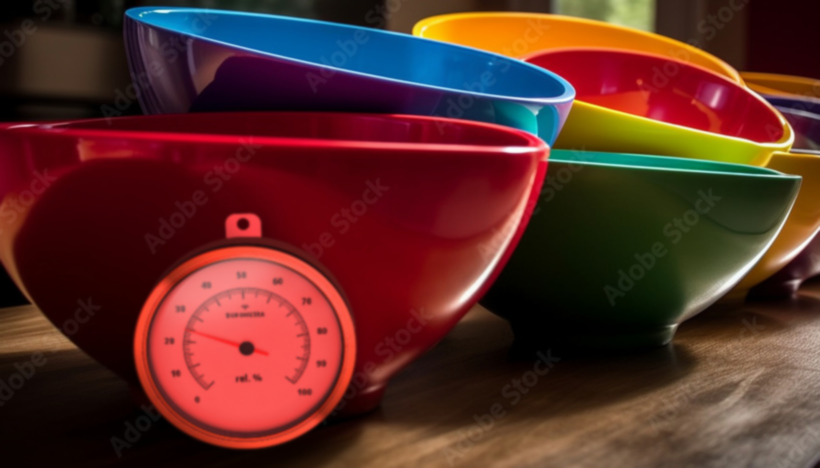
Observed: 25 %
